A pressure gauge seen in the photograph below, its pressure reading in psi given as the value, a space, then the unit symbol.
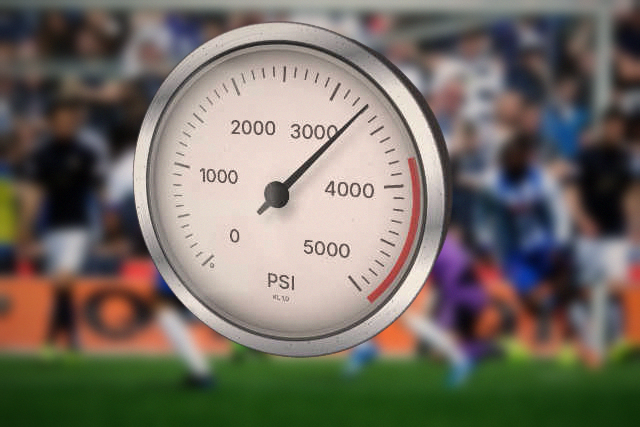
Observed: 3300 psi
